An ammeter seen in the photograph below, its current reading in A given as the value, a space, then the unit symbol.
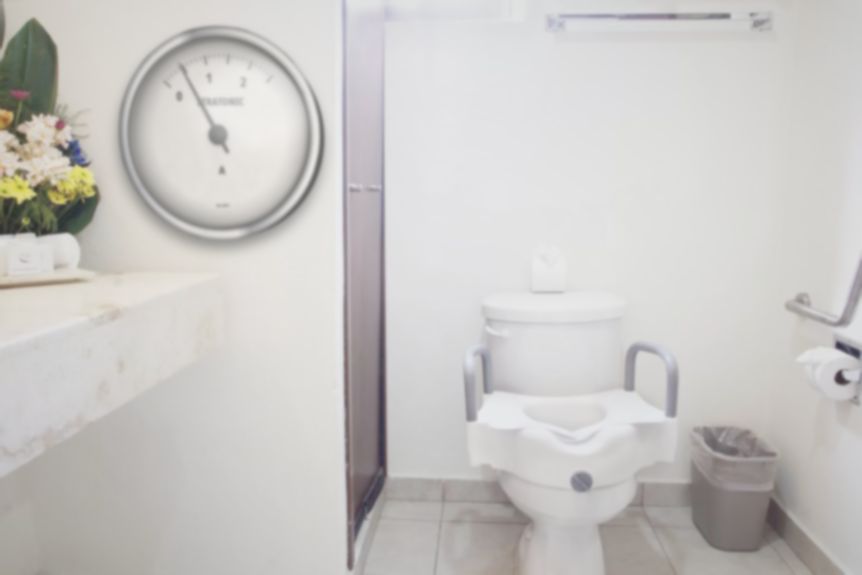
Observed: 0.5 A
